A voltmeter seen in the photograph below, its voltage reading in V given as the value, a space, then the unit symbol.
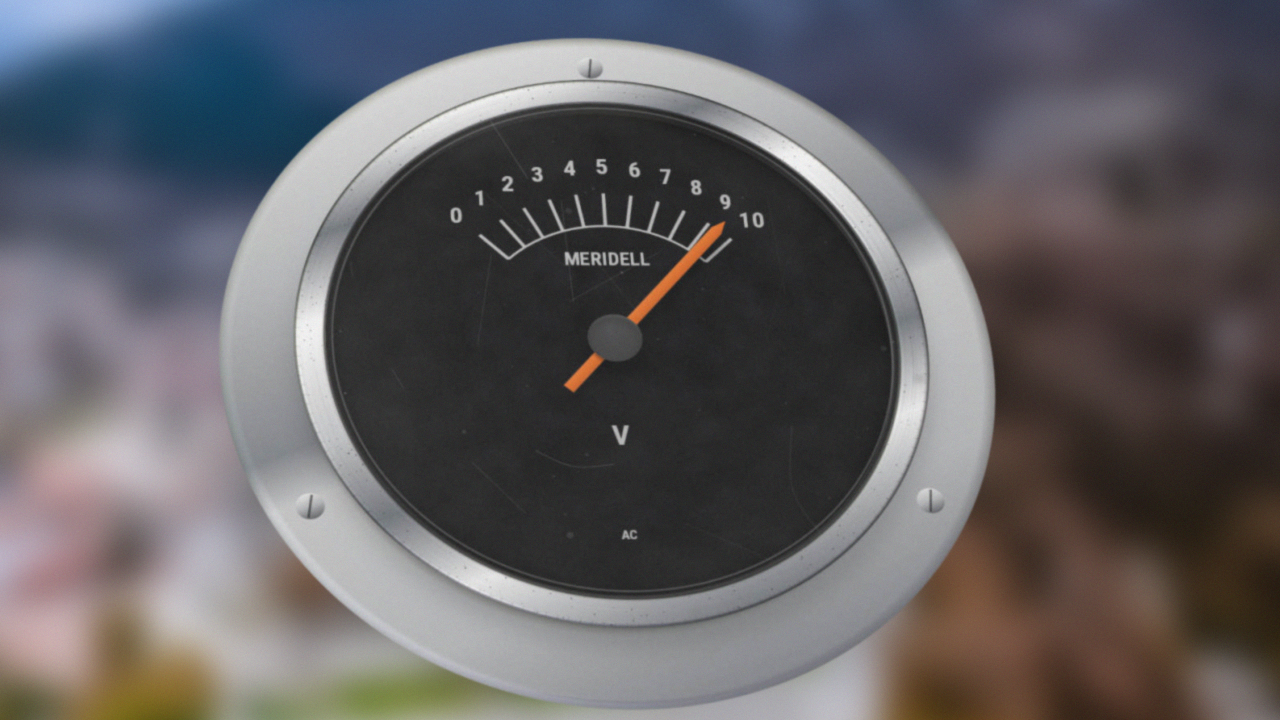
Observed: 9.5 V
